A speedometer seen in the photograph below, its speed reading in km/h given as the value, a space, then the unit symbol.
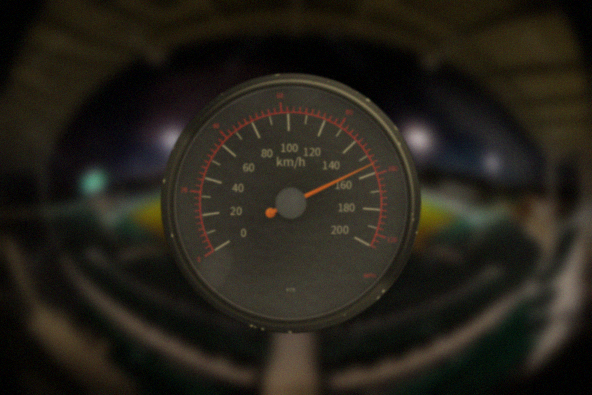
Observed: 155 km/h
